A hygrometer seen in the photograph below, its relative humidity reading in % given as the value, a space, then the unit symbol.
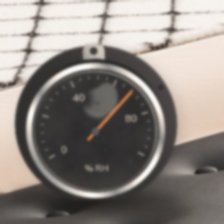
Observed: 68 %
